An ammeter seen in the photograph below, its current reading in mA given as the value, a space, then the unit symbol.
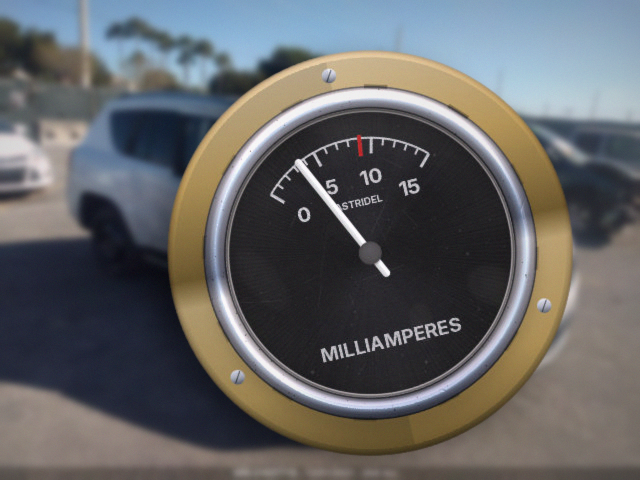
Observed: 3.5 mA
